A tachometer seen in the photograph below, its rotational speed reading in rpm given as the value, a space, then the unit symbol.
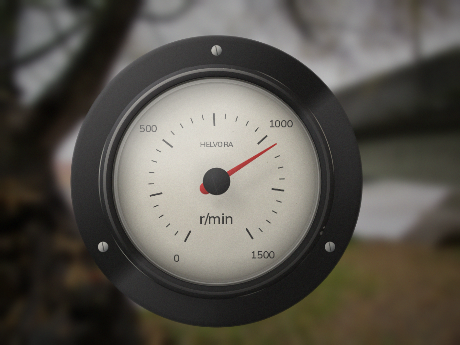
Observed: 1050 rpm
